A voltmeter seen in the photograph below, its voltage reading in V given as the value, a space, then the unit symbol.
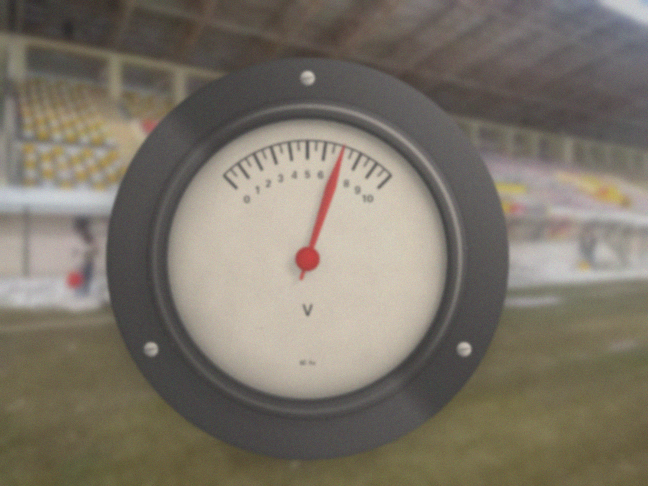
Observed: 7 V
